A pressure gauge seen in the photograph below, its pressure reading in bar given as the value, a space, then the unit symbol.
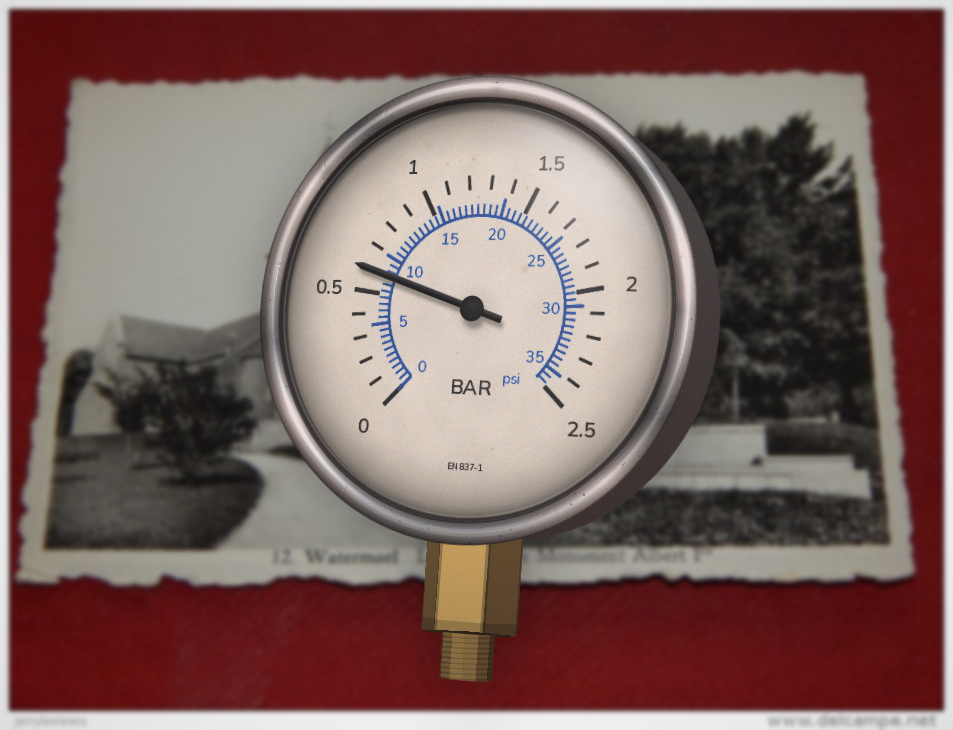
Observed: 0.6 bar
